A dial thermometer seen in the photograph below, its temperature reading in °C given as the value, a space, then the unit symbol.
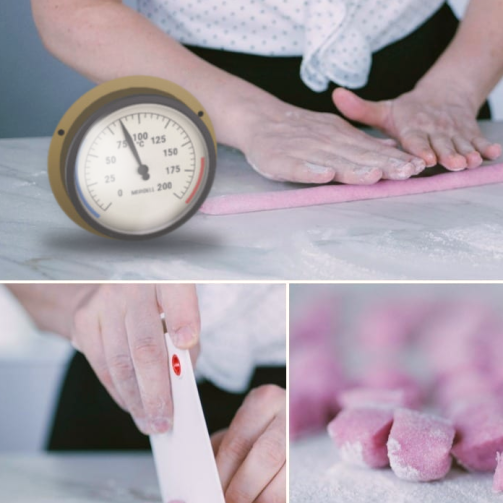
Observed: 85 °C
